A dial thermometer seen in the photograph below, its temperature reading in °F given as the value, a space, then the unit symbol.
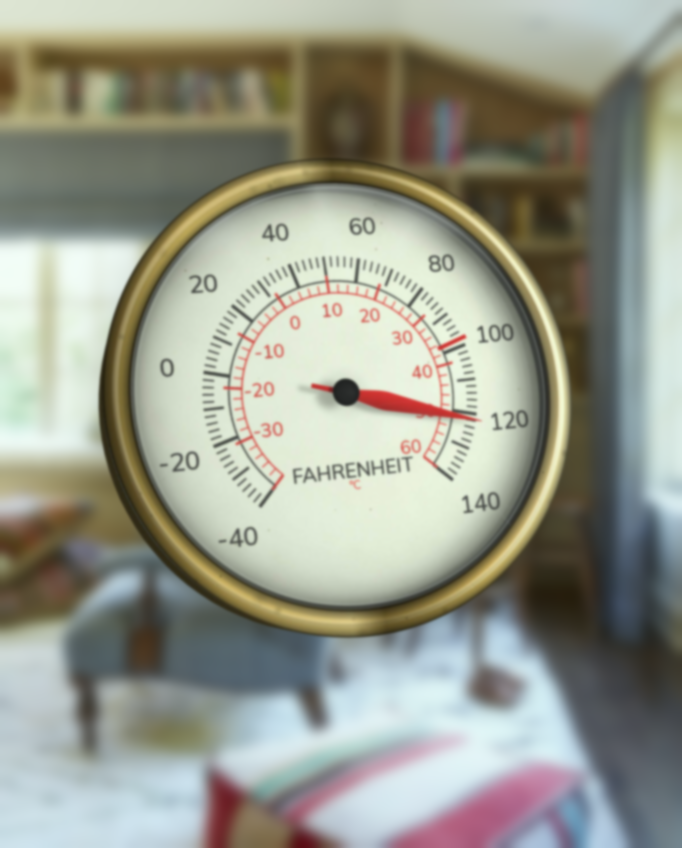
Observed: 122 °F
